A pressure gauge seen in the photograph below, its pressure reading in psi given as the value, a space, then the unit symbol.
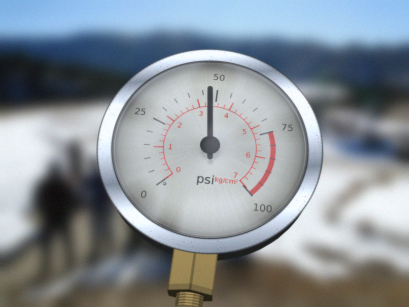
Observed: 47.5 psi
